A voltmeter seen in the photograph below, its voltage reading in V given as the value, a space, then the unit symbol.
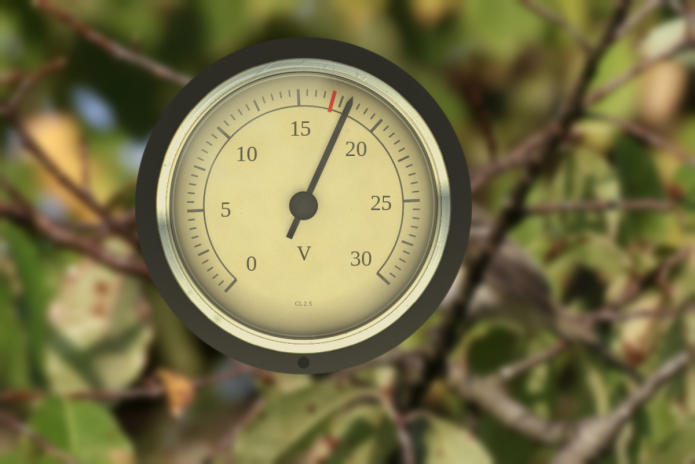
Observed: 18 V
